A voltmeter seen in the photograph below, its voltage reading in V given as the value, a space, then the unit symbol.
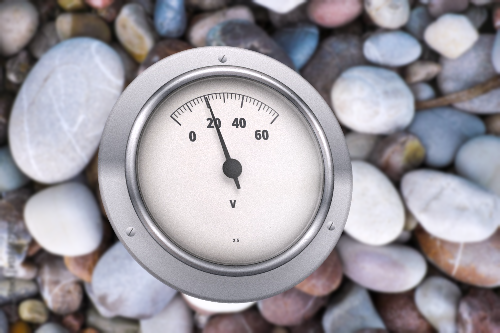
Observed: 20 V
